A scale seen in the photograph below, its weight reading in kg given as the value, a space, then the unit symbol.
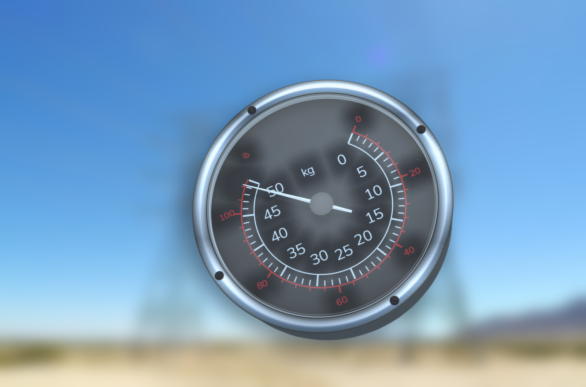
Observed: 49 kg
